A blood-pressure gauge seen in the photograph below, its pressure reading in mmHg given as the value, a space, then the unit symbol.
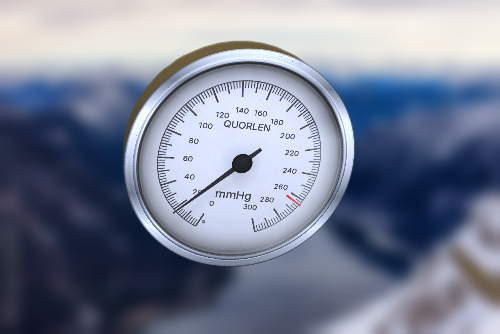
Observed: 20 mmHg
